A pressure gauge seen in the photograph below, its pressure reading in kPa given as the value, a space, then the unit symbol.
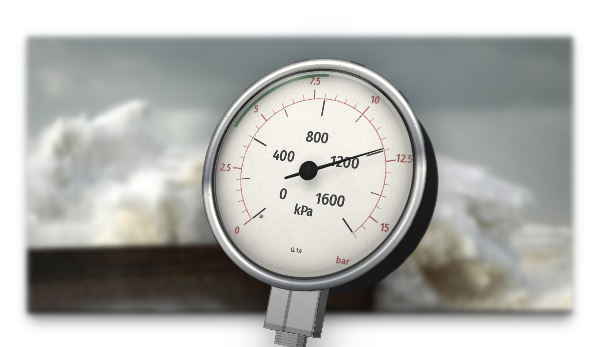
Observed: 1200 kPa
